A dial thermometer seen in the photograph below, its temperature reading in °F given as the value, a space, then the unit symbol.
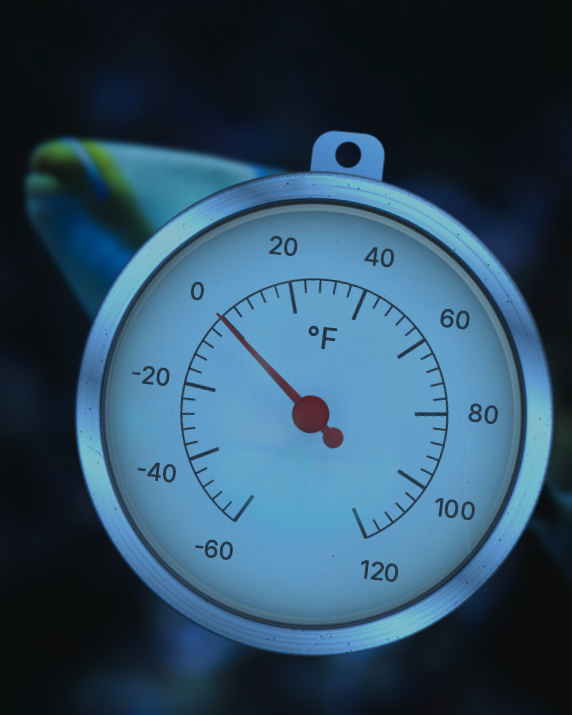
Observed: 0 °F
